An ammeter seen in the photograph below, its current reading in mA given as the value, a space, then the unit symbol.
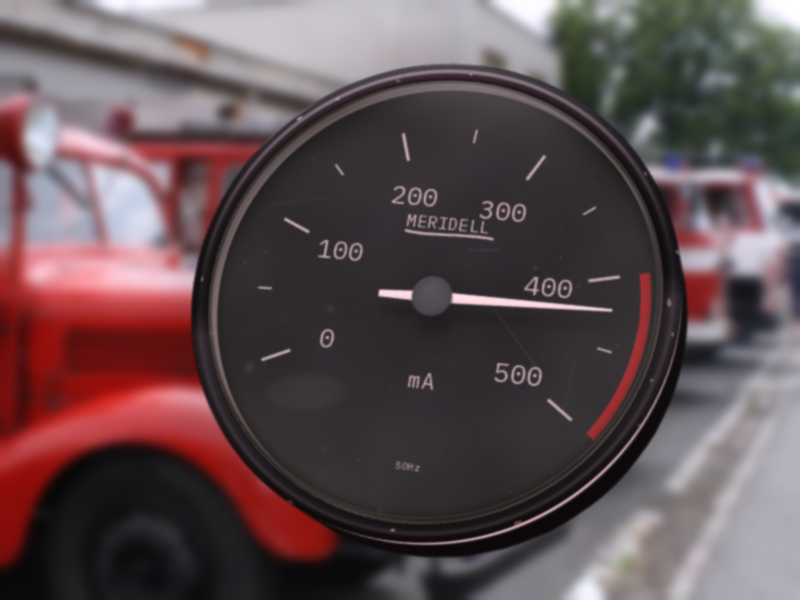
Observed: 425 mA
